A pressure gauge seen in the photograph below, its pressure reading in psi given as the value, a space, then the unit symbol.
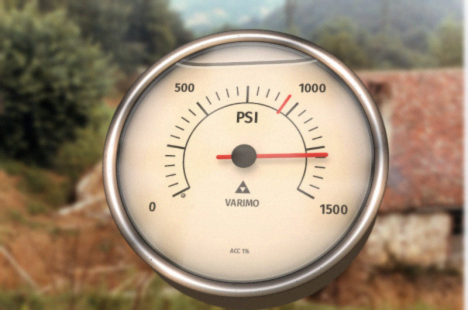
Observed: 1300 psi
